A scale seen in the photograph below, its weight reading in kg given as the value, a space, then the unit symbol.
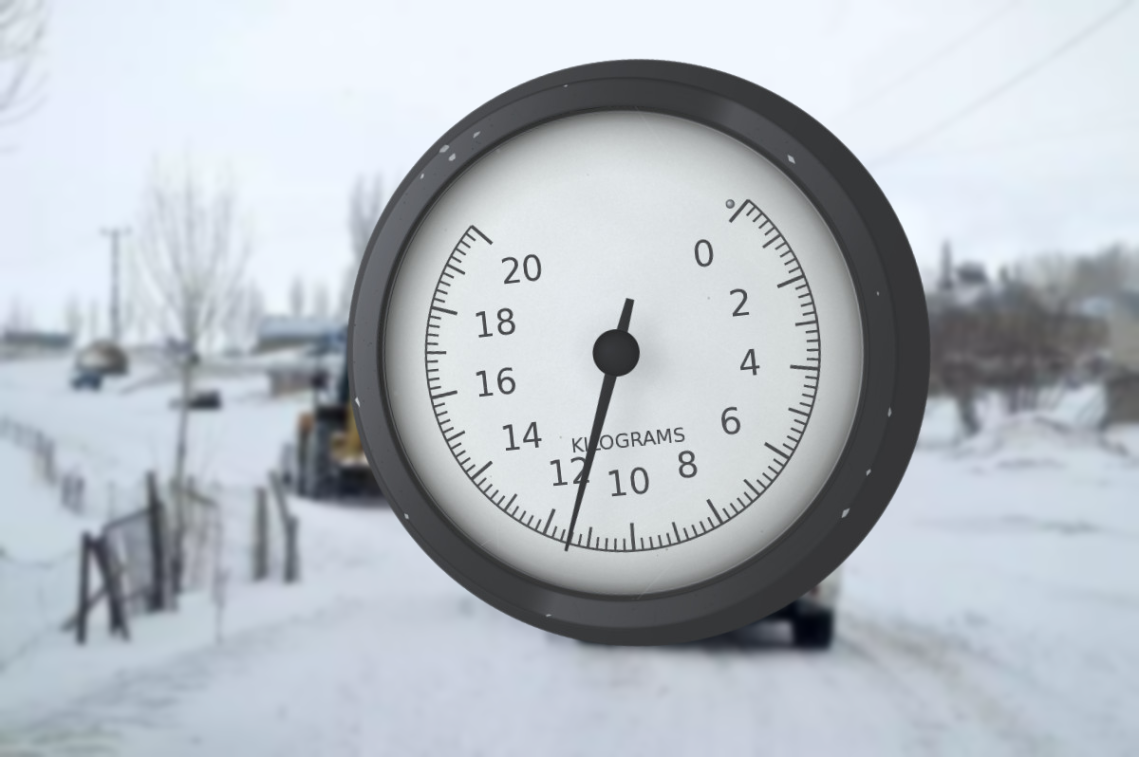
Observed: 11.4 kg
